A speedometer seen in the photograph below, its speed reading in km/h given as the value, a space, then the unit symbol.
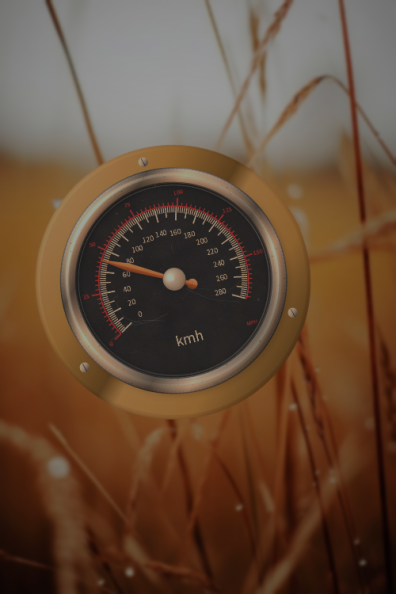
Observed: 70 km/h
